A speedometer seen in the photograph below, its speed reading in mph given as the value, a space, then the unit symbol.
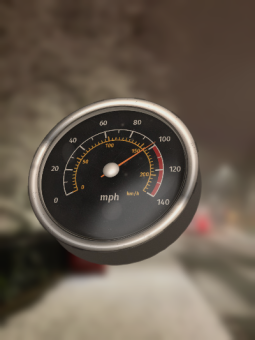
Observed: 100 mph
